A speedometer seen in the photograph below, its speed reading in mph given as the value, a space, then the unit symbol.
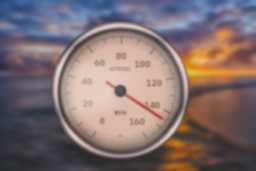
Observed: 145 mph
